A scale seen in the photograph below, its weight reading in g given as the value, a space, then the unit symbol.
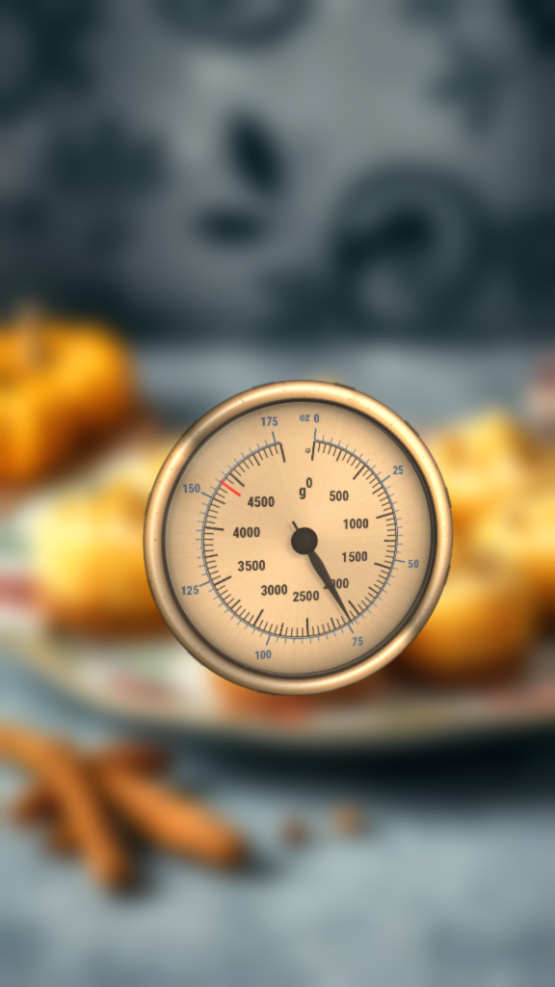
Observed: 2100 g
